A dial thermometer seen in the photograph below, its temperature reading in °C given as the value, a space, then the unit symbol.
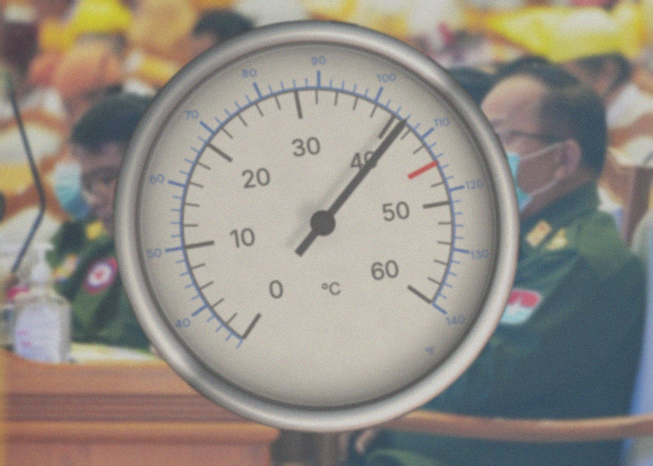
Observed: 41 °C
